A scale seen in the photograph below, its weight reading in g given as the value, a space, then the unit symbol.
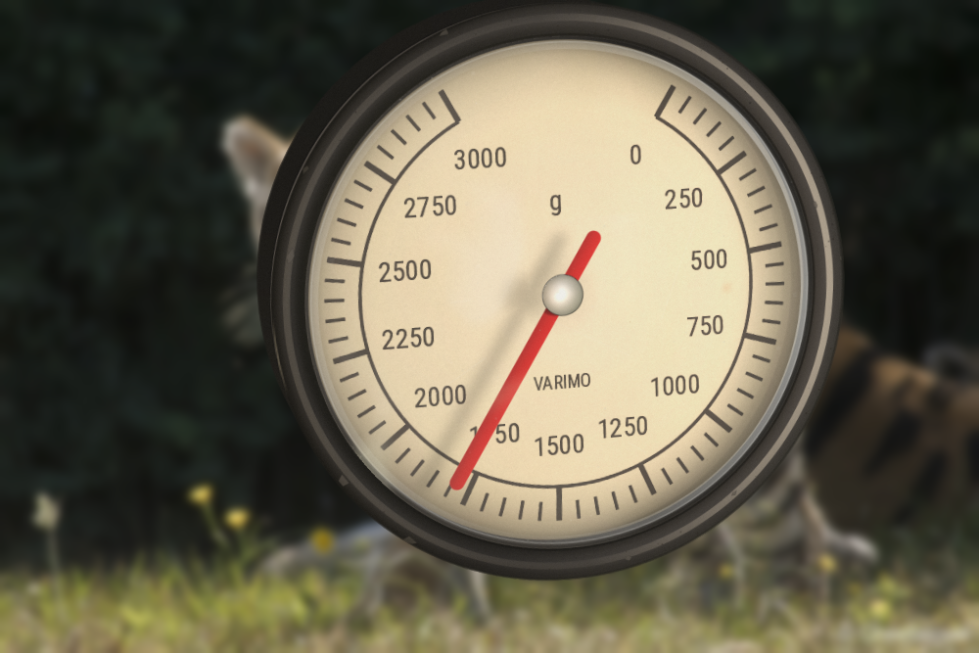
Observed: 1800 g
